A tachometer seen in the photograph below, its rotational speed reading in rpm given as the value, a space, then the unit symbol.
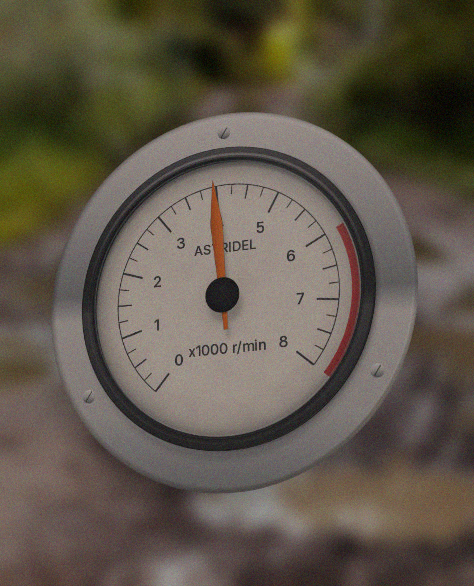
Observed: 4000 rpm
